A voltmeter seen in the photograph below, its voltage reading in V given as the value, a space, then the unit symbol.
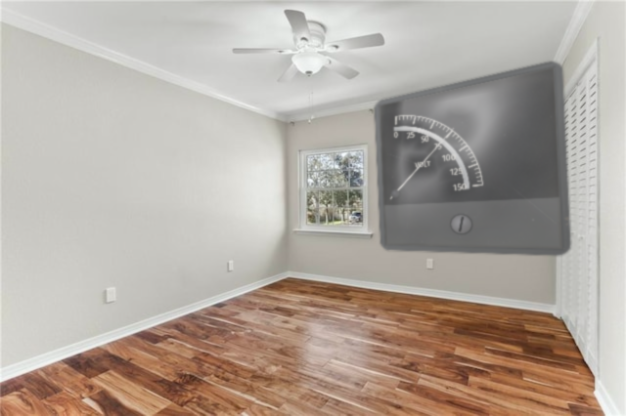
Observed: 75 V
